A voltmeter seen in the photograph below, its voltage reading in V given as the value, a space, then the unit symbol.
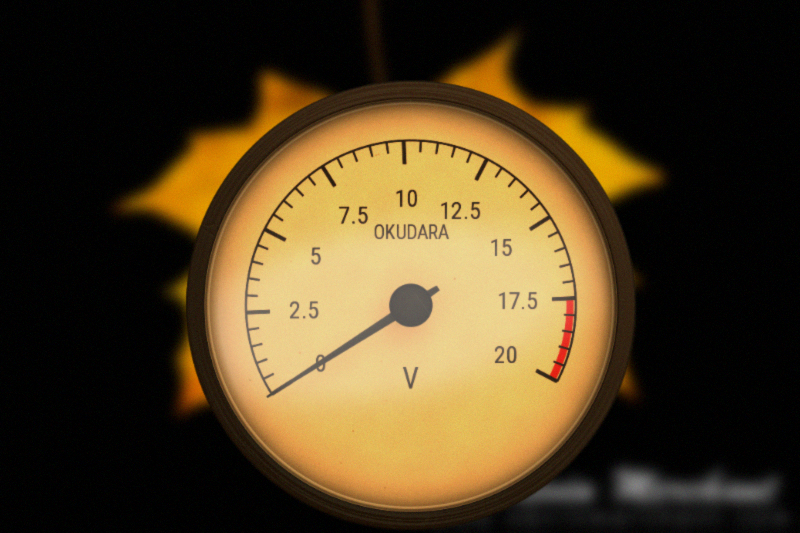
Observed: 0 V
